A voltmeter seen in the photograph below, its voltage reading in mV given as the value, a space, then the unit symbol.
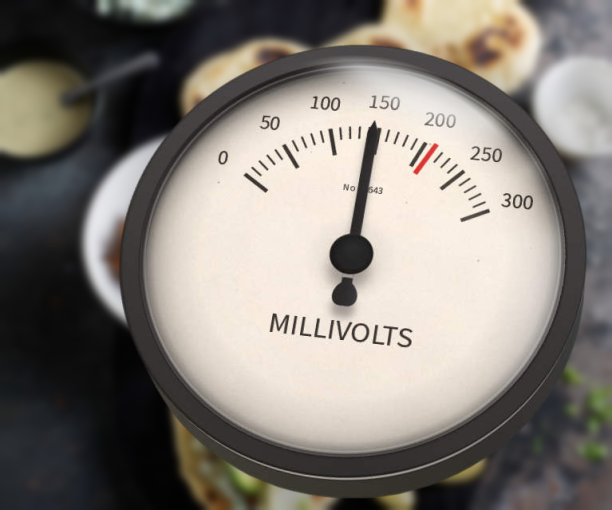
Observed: 145 mV
